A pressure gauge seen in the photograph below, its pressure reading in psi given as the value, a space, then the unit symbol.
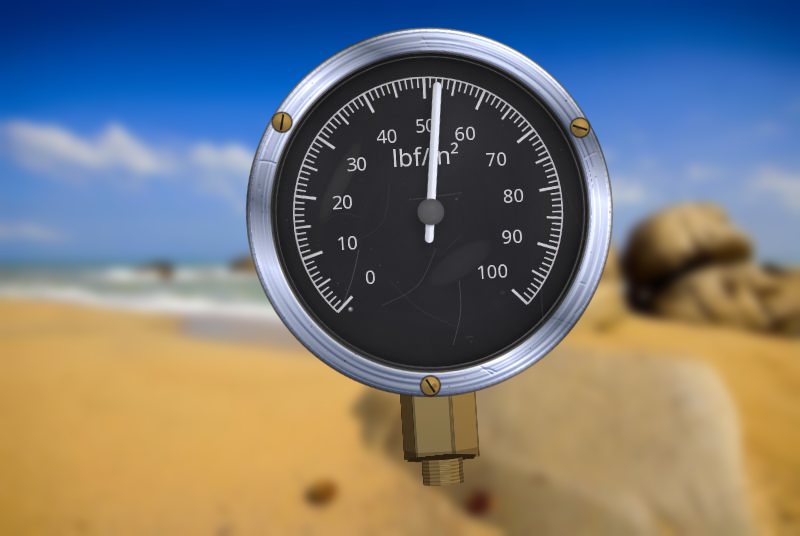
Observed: 52 psi
